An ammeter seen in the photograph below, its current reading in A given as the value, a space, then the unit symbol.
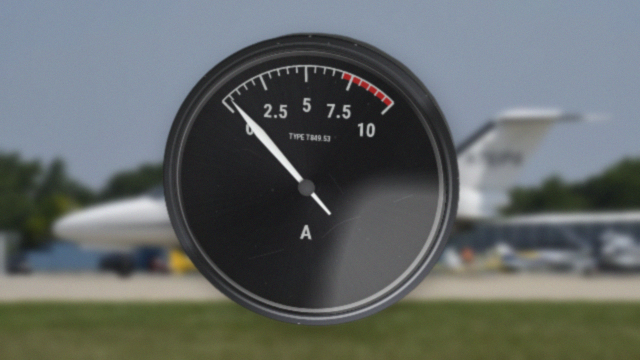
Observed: 0.5 A
